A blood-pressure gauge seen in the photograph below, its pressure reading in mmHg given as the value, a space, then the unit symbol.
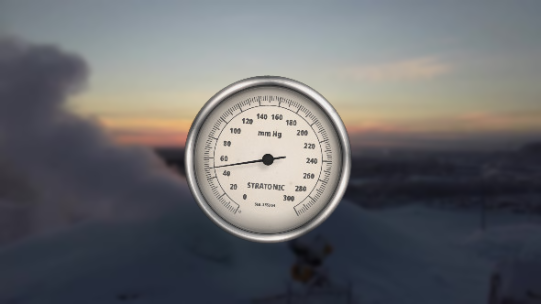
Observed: 50 mmHg
